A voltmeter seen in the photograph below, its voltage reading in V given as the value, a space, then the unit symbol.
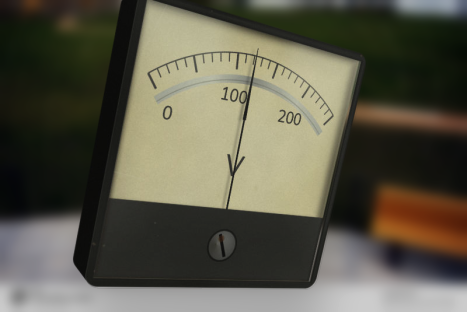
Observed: 120 V
